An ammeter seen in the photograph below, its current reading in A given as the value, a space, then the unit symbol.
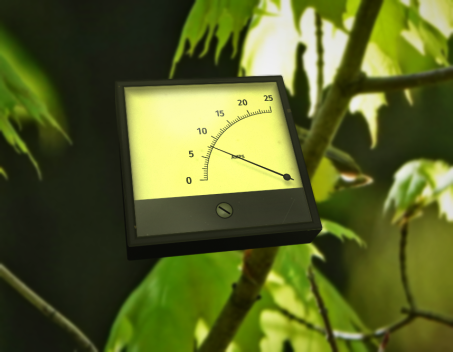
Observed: 7.5 A
